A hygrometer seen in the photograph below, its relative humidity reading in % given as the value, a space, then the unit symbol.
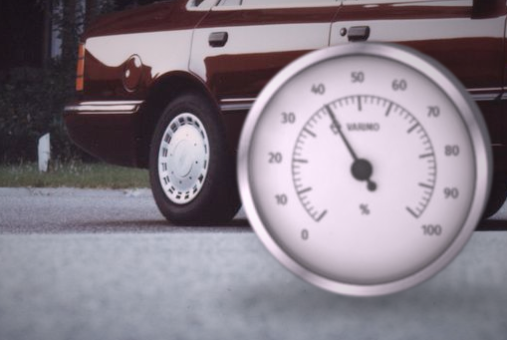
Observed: 40 %
